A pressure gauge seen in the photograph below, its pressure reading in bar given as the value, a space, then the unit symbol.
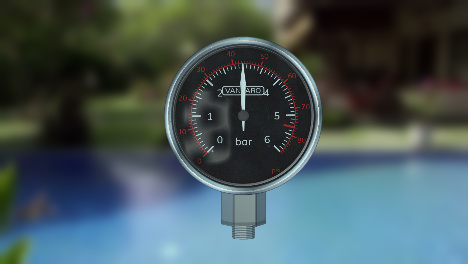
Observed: 3 bar
